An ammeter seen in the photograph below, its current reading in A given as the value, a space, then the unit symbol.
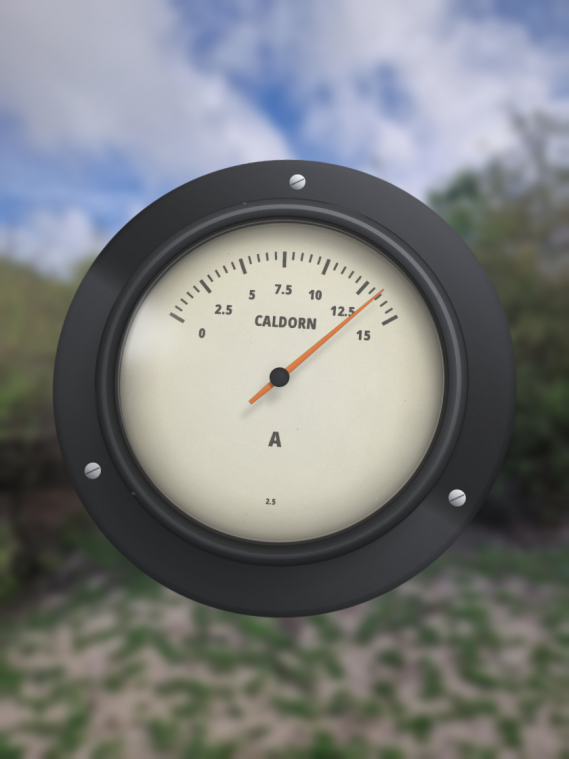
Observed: 13.5 A
